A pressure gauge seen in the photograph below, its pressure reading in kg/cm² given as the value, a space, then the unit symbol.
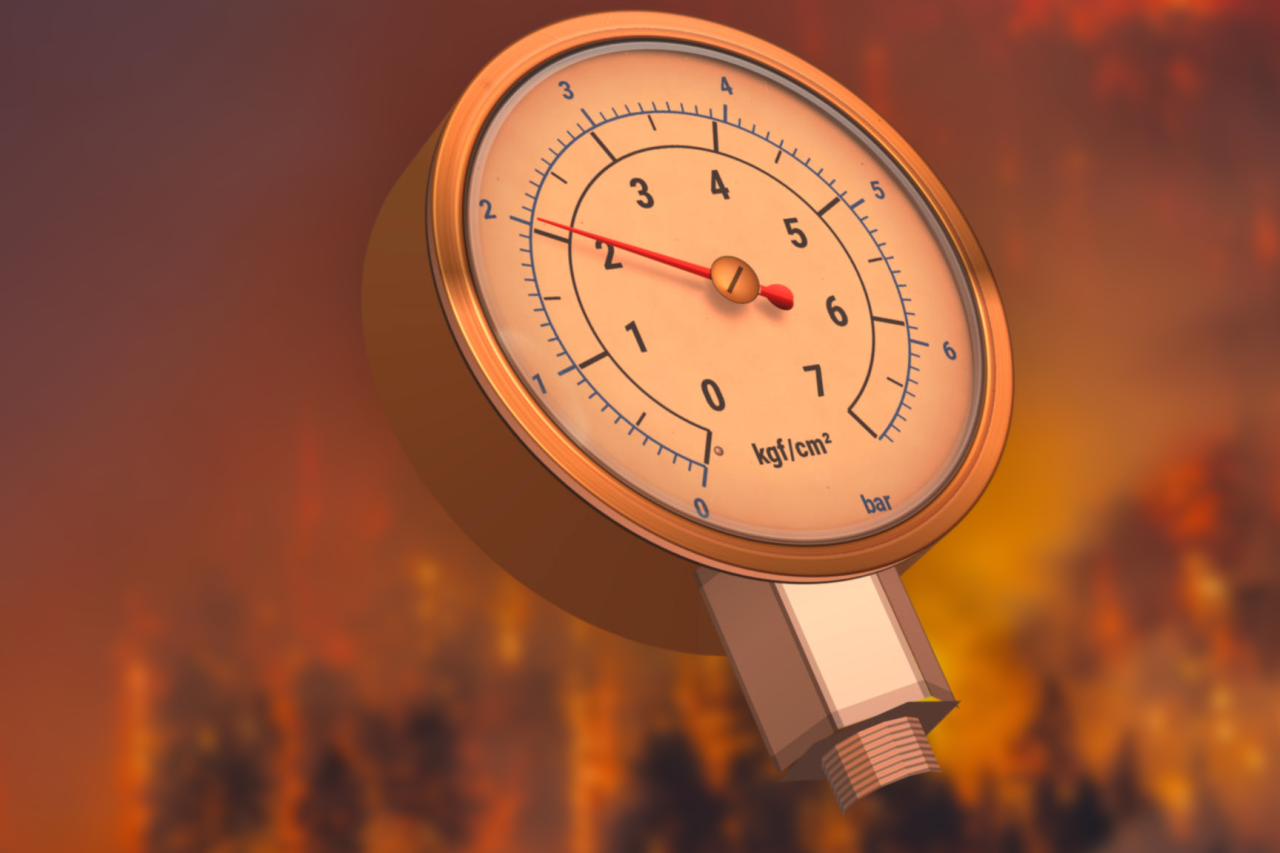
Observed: 2 kg/cm²
